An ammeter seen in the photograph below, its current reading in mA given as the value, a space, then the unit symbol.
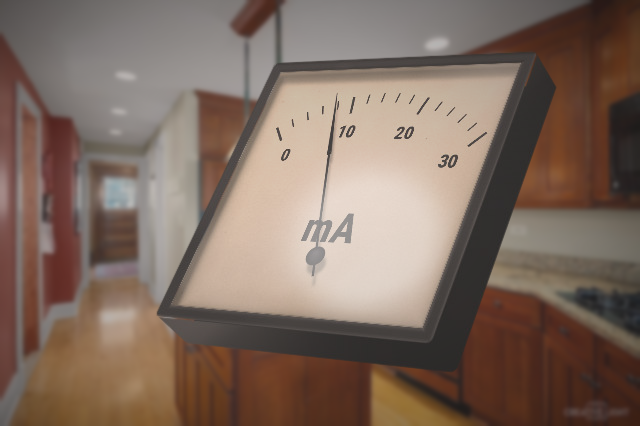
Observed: 8 mA
